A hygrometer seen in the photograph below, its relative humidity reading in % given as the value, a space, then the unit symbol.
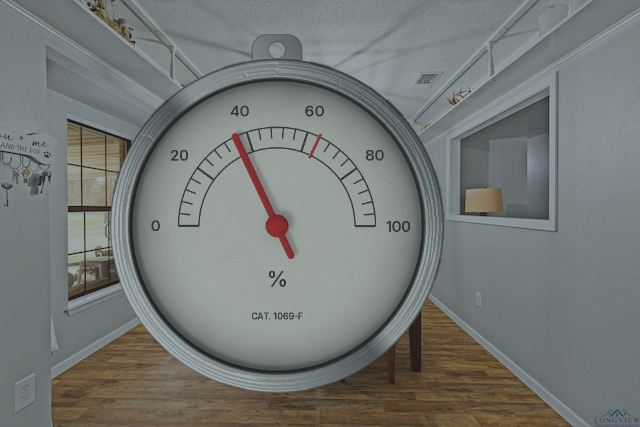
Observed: 36 %
